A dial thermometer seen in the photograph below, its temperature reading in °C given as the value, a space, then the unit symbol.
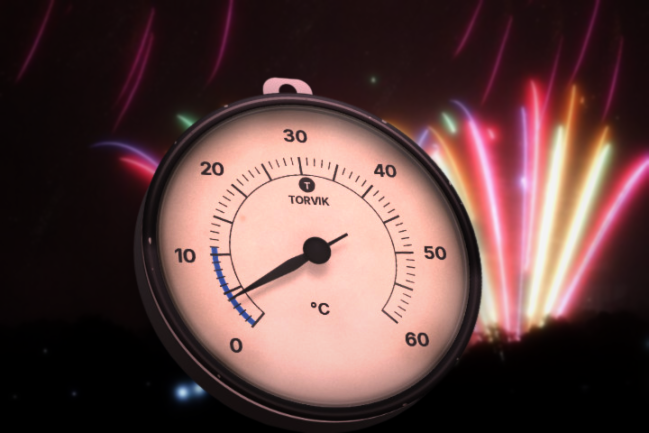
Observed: 4 °C
